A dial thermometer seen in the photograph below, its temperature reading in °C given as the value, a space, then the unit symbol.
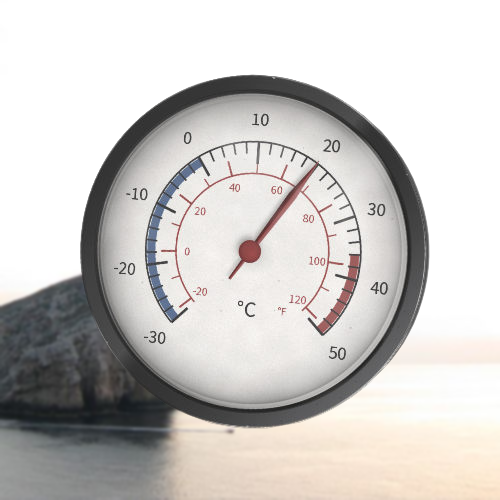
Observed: 20 °C
